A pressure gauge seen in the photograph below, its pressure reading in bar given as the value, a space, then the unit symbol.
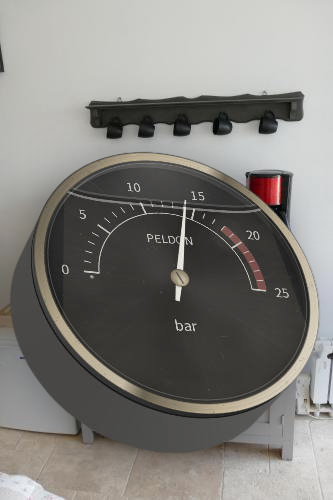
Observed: 14 bar
